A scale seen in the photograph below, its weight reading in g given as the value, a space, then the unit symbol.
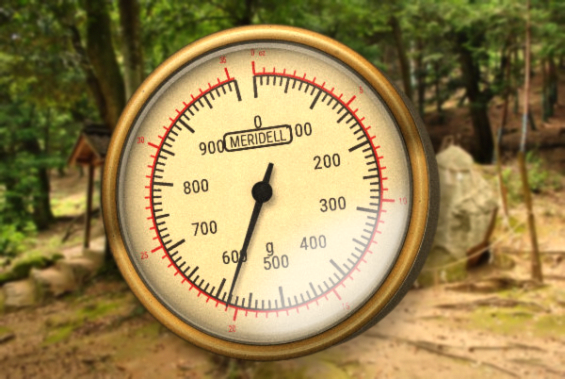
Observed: 580 g
